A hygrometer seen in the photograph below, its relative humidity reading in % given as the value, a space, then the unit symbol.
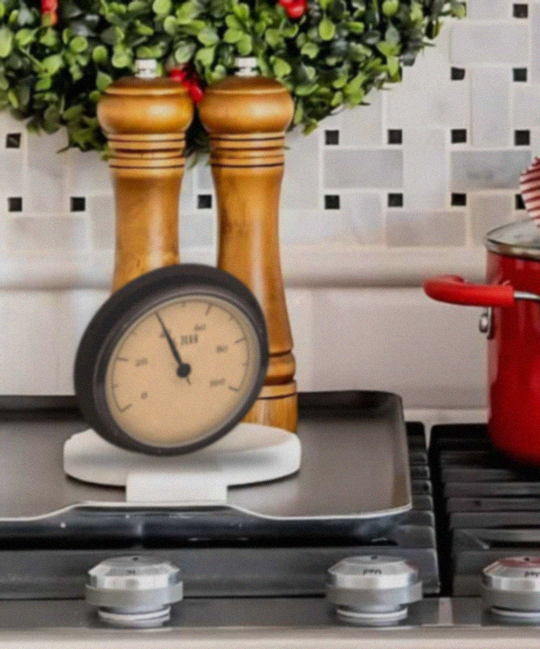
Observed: 40 %
